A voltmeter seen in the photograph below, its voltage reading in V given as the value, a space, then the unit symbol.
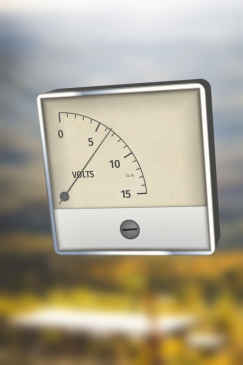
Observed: 6.5 V
